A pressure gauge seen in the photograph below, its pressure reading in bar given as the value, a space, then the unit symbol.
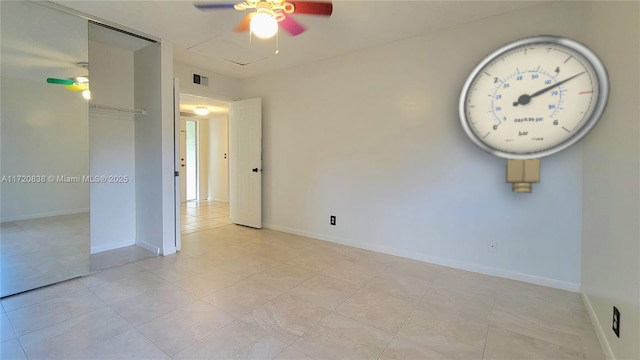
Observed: 4.5 bar
